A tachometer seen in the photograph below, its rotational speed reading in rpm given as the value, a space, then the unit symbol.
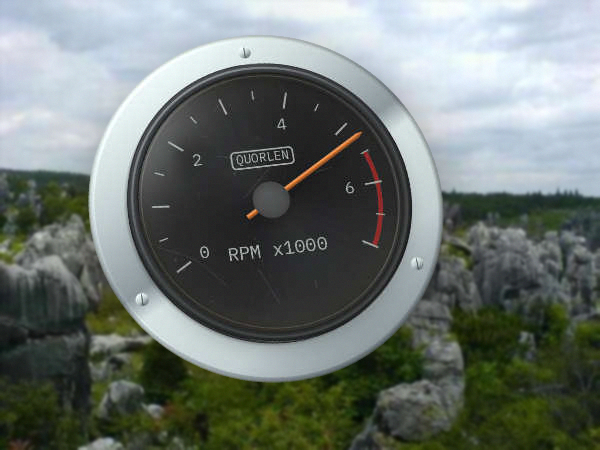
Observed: 5250 rpm
